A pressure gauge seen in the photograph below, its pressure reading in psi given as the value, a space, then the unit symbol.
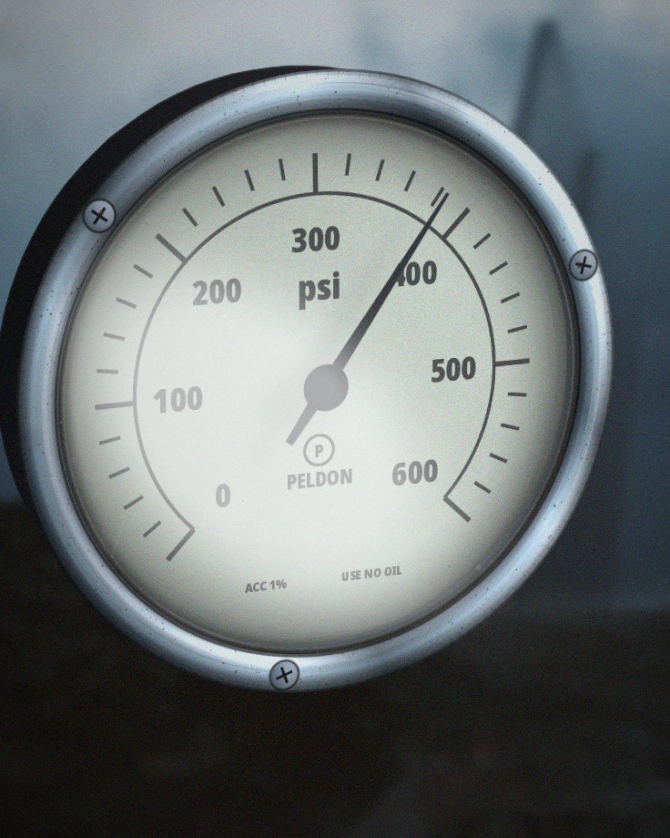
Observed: 380 psi
